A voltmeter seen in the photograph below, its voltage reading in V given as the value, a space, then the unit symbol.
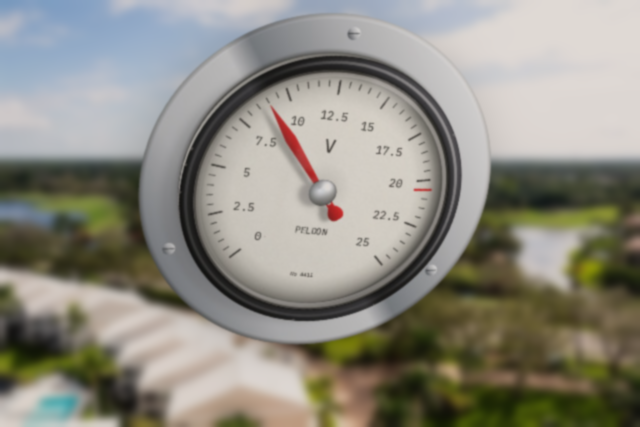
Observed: 9 V
